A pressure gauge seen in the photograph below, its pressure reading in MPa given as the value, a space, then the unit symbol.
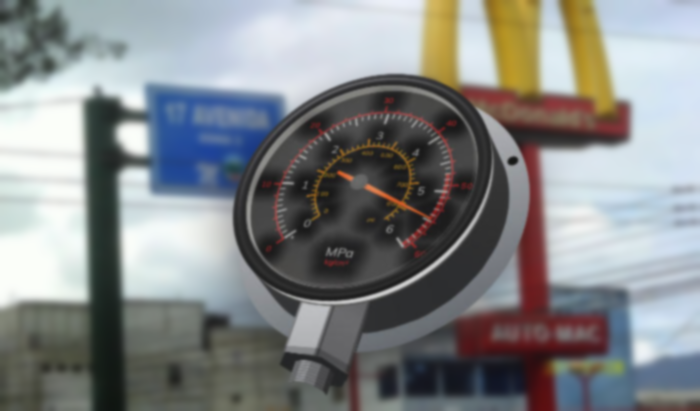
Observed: 5.5 MPa
